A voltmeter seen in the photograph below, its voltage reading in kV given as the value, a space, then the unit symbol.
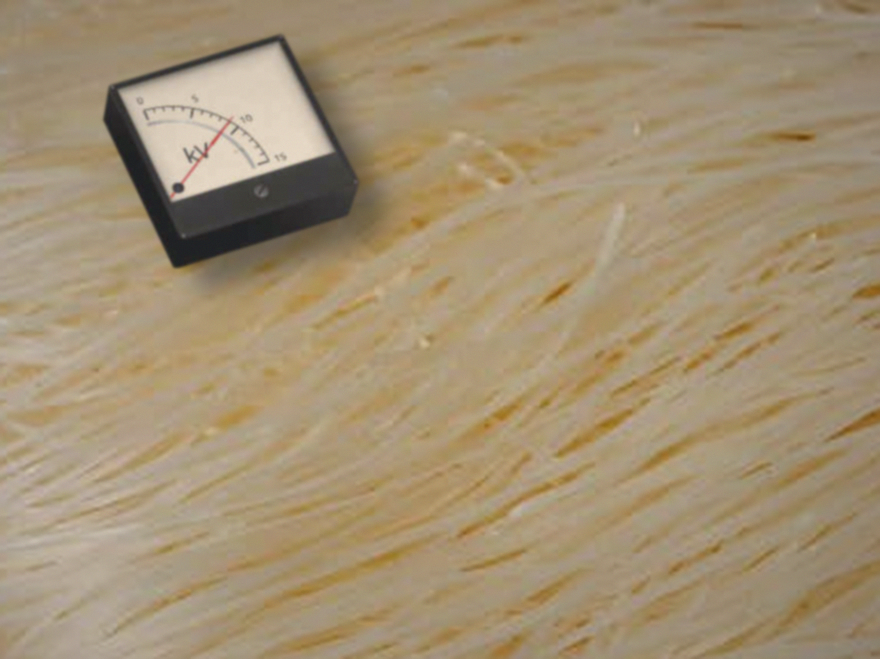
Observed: 9 kV
